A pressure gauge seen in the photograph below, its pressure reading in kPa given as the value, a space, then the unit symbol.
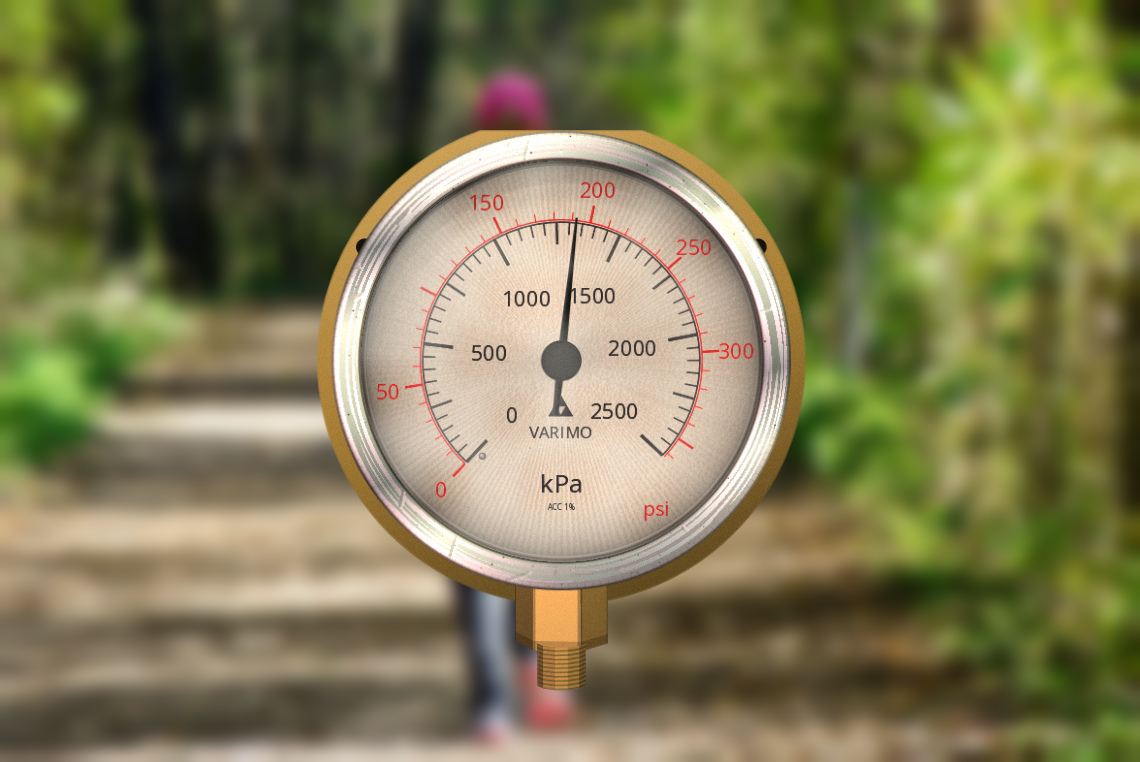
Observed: 1325 kPa
